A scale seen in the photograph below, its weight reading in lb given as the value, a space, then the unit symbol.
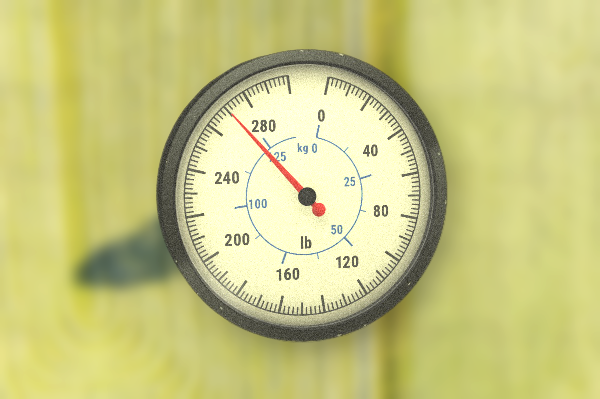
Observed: 270 lb
